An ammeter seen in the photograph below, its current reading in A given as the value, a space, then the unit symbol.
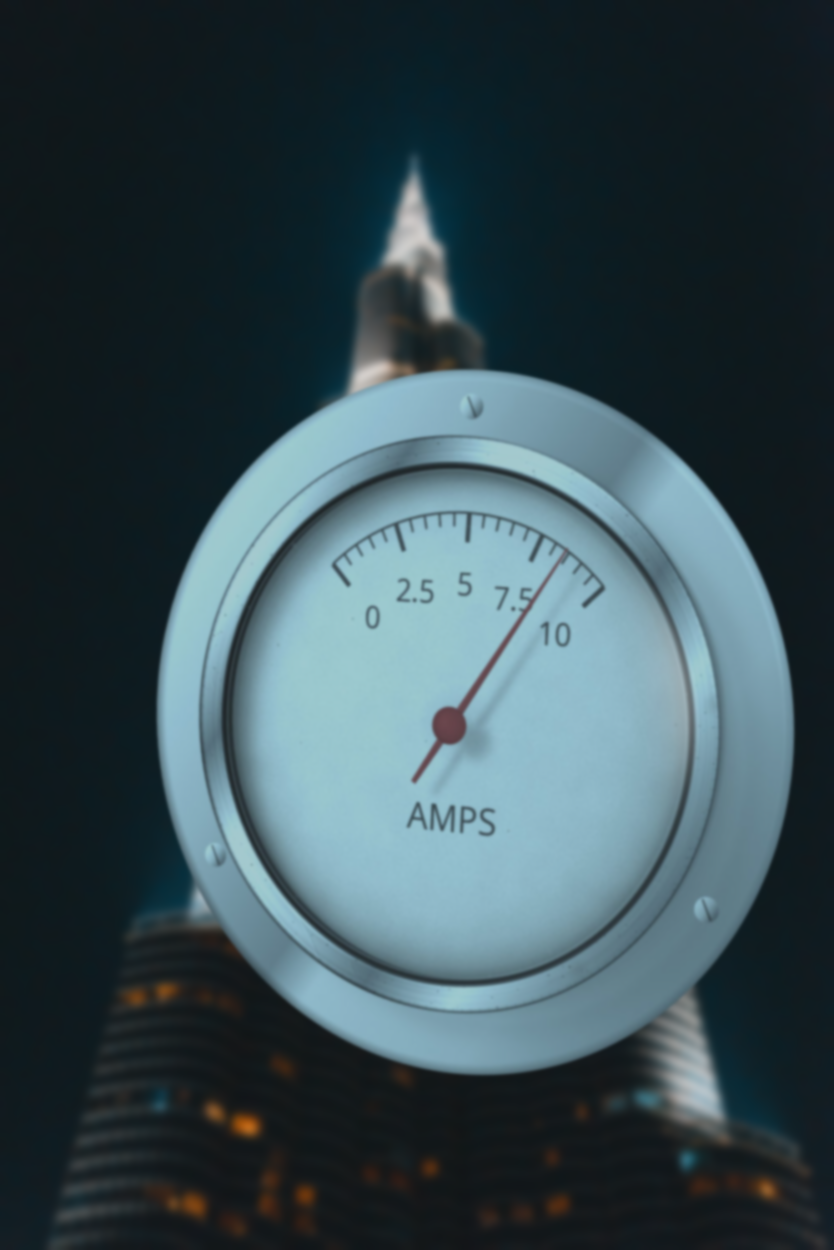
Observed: 8.5 A
